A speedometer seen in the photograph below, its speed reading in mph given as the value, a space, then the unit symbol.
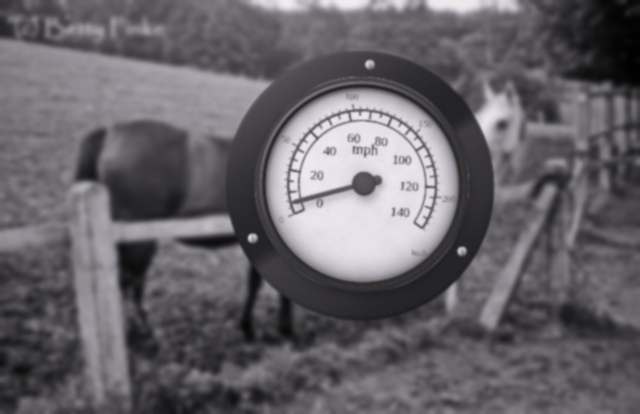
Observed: 5 mph
